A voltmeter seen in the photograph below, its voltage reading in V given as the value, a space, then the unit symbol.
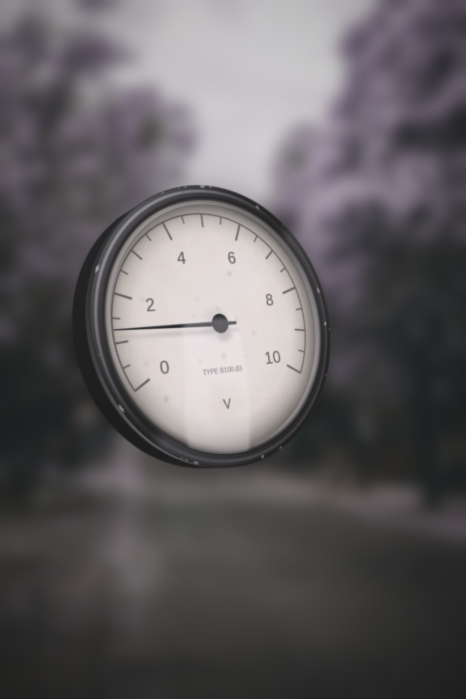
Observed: 1.25 V
